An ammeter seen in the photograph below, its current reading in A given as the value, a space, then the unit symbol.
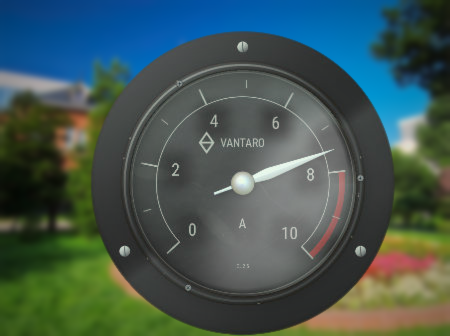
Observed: 7.5 A
